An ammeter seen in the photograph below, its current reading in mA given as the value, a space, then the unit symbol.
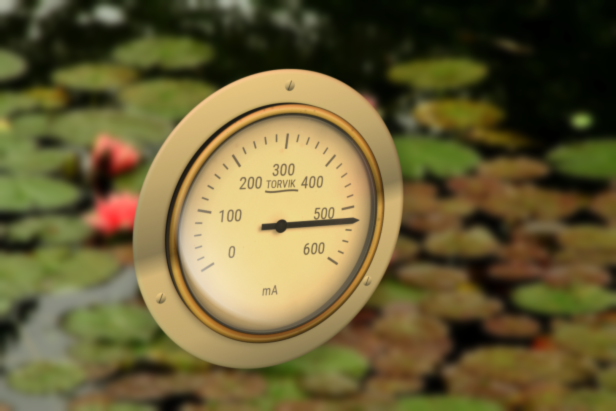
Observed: 520 mA
